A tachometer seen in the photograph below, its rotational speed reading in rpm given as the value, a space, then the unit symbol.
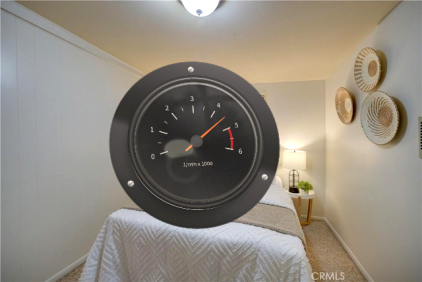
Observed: 4500 rpm
